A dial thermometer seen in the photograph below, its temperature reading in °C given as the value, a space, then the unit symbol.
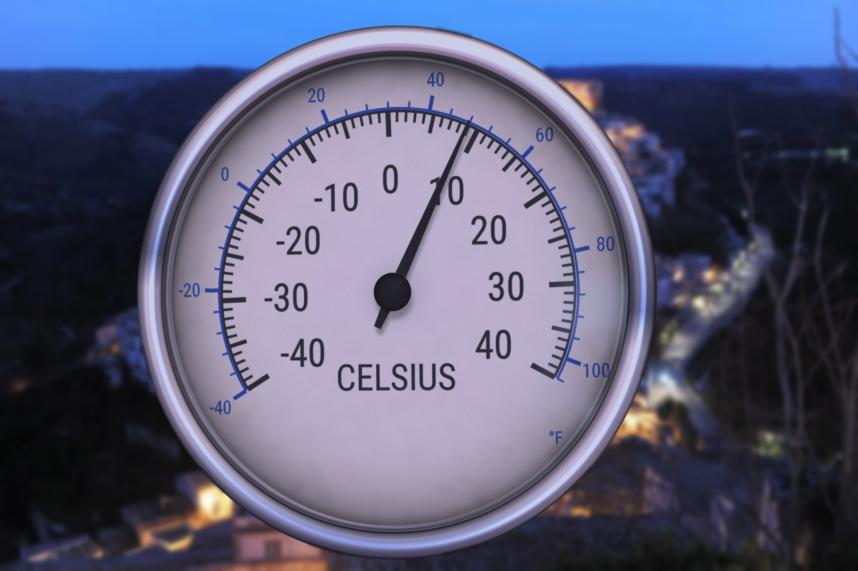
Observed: 9 °C
